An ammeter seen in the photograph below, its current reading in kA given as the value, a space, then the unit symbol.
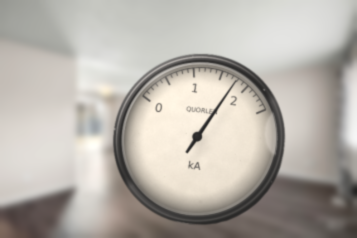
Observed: 1.8 kA
